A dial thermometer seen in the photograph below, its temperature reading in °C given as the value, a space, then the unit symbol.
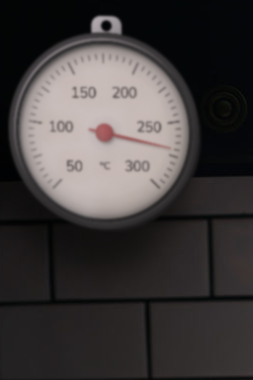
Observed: 270 °C
